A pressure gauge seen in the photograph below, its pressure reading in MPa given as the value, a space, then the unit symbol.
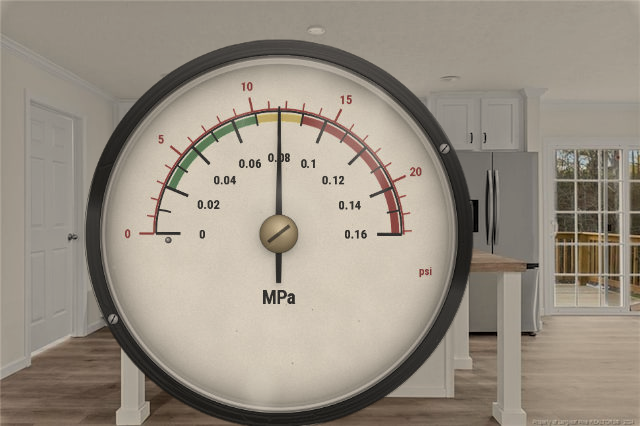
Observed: 0.08 MPa
